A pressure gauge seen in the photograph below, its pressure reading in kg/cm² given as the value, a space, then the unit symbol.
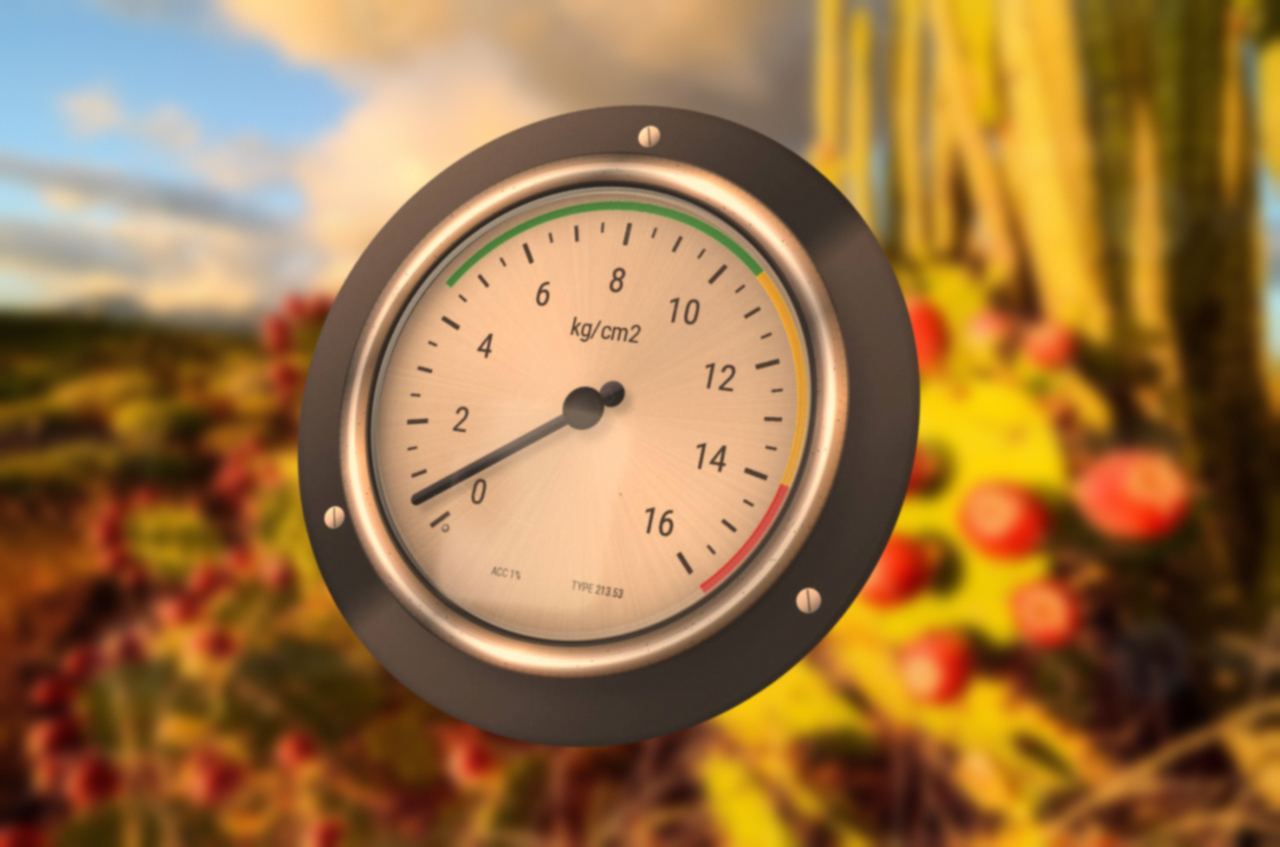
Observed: 0.5 kg/cm²
